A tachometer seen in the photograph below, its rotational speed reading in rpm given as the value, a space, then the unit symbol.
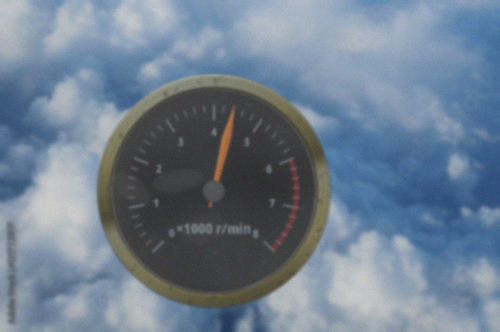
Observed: 4400 rpm
